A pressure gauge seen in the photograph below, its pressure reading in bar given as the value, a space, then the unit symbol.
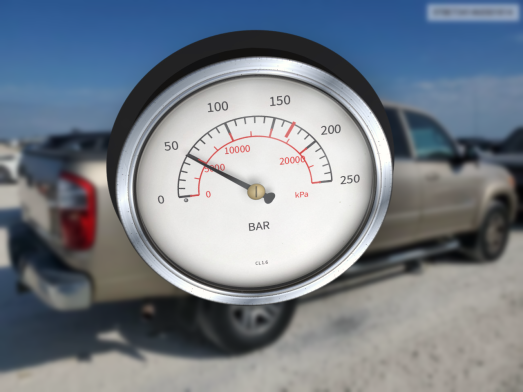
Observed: 50 bar
